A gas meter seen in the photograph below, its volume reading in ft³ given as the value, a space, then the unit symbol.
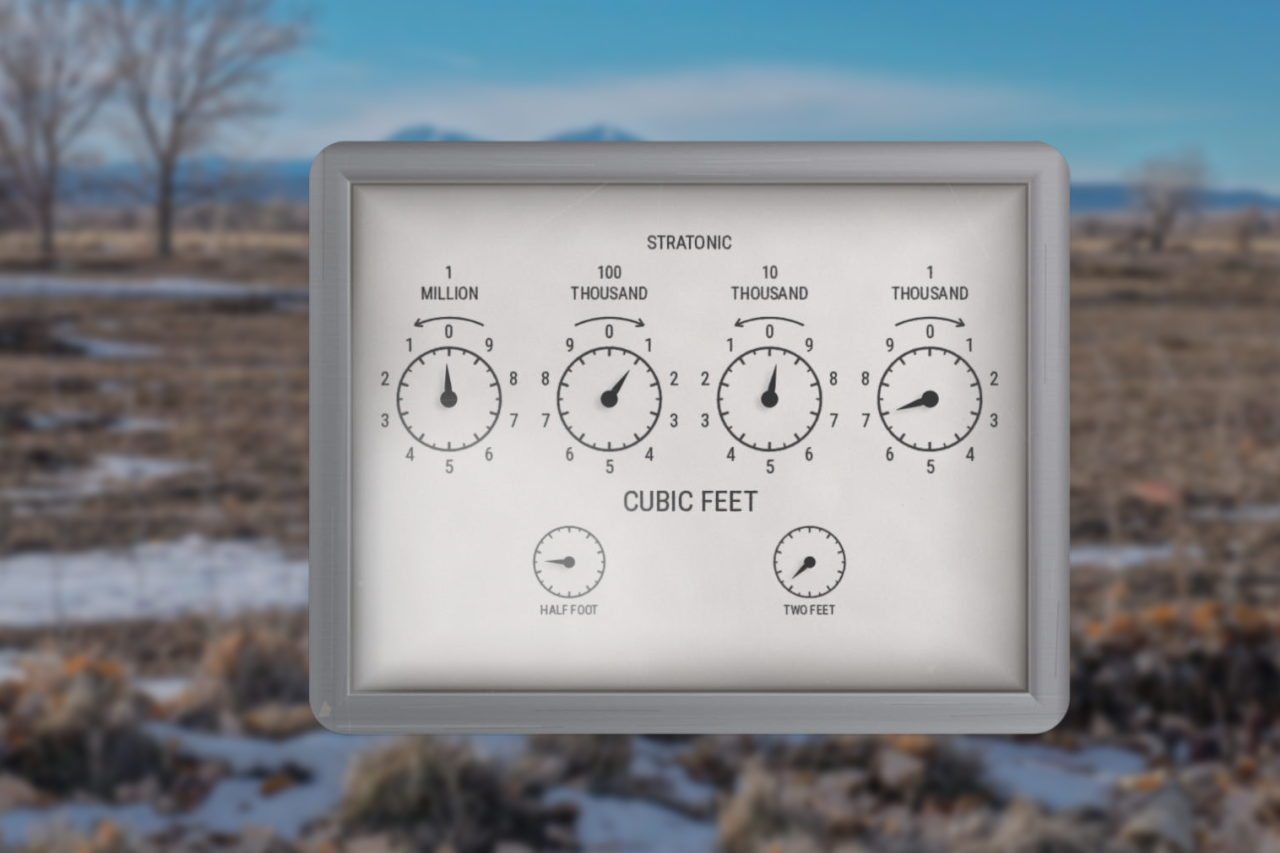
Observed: 9700 ft³
